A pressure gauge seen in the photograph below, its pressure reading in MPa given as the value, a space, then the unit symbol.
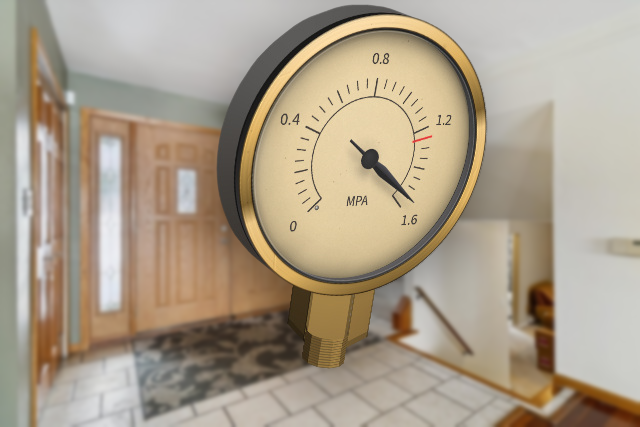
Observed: 1.55 MPa
